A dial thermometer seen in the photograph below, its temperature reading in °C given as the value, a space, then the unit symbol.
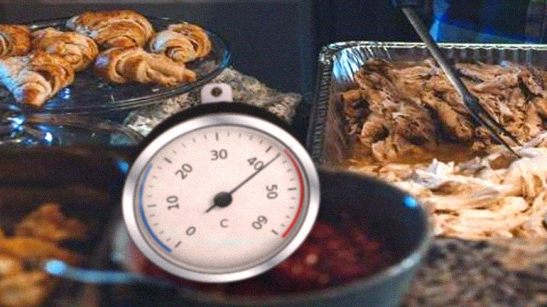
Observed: 42 °C
